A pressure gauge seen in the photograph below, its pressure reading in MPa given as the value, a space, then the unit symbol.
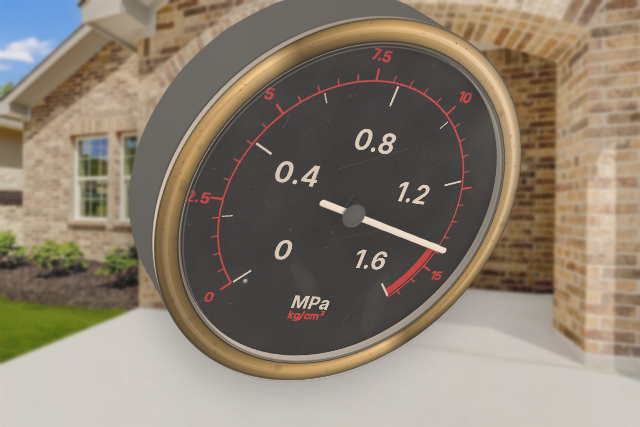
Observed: 1.4 MPa
